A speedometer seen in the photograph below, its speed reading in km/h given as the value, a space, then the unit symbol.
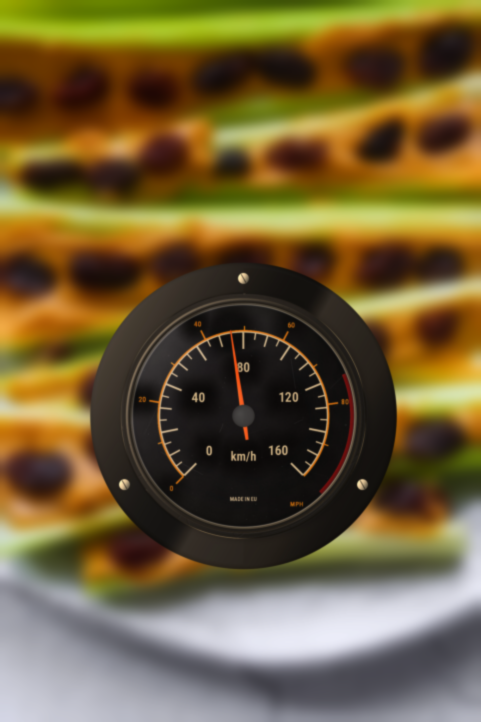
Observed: 75 km/h
